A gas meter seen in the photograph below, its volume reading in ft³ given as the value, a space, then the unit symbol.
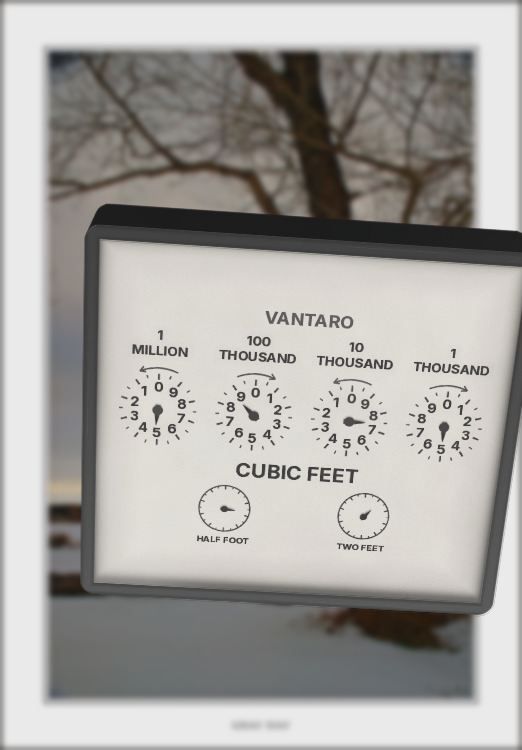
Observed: 487500 ft³
